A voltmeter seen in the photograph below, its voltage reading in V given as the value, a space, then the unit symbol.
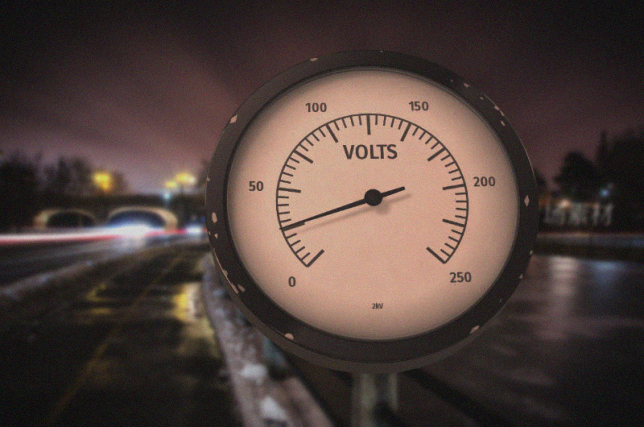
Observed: 25 V
